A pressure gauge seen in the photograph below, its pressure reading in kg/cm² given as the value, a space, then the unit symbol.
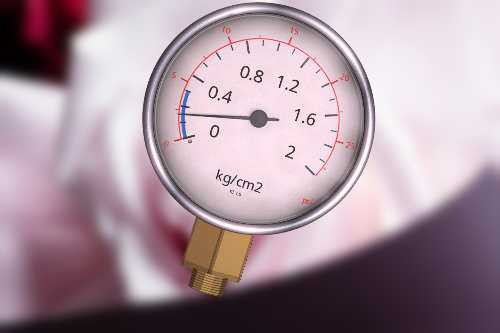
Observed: 0.15 kg/cm²
